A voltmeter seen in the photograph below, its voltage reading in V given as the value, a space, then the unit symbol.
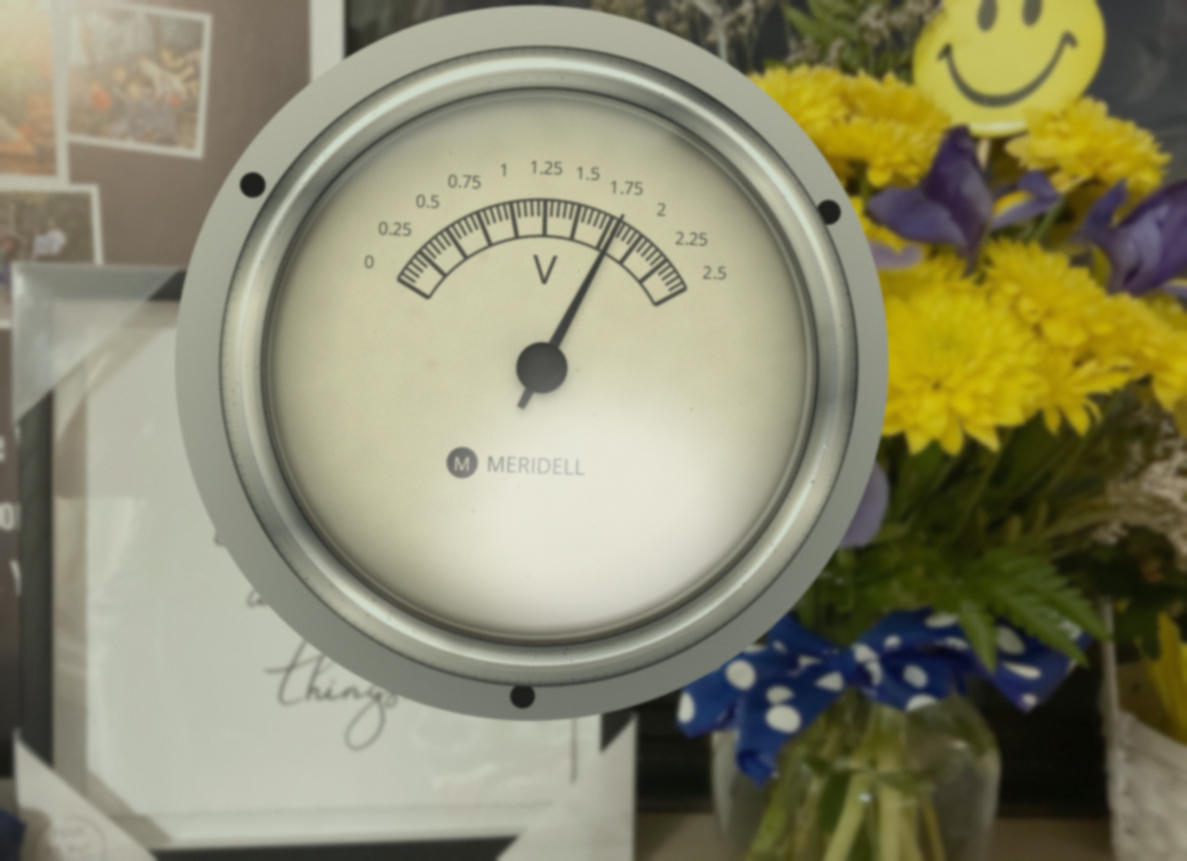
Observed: 1.8 V
